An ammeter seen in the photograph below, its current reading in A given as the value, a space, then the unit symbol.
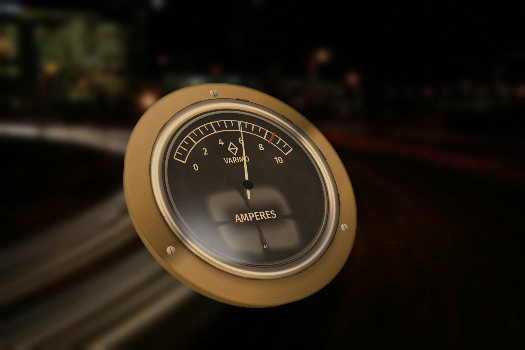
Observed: 6 A
